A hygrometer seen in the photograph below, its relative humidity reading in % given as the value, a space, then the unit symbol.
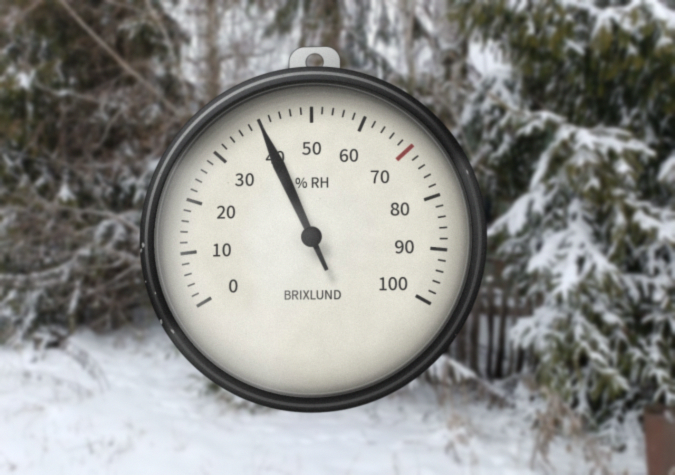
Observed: 40 %
